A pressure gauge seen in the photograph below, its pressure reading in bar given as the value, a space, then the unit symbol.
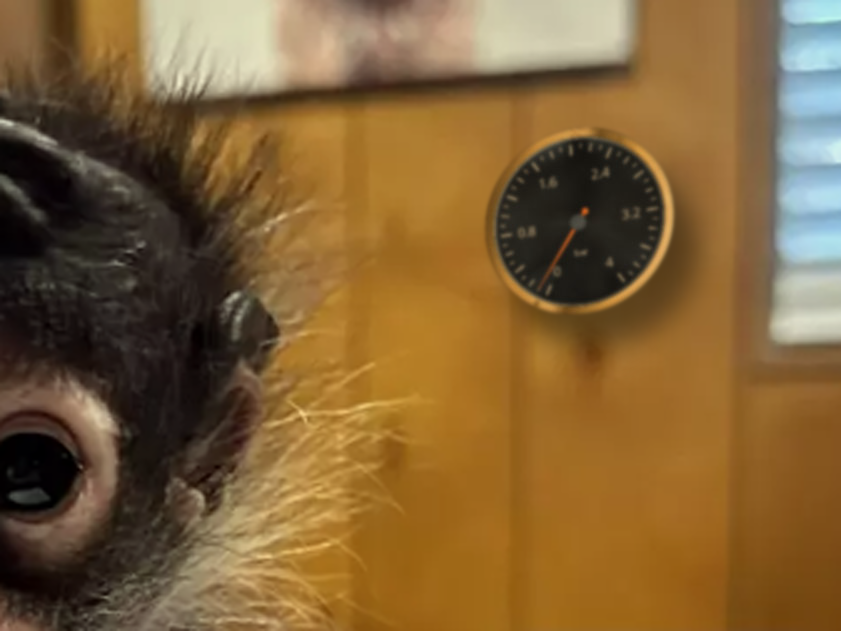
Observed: 0.1 bar
